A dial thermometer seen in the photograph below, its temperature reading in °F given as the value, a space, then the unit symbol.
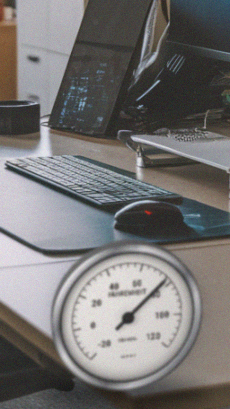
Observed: 76 °F
